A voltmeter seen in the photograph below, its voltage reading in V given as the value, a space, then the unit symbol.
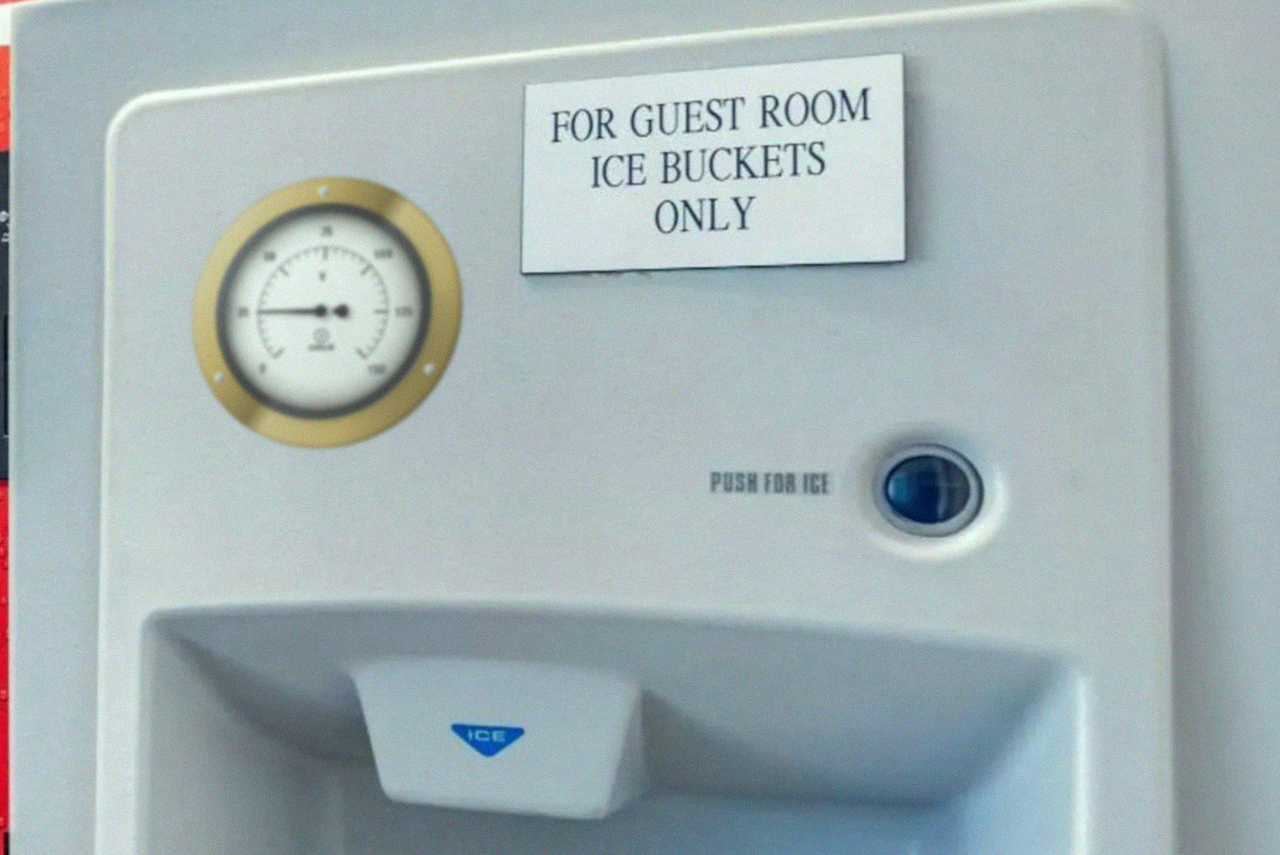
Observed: 25 V
